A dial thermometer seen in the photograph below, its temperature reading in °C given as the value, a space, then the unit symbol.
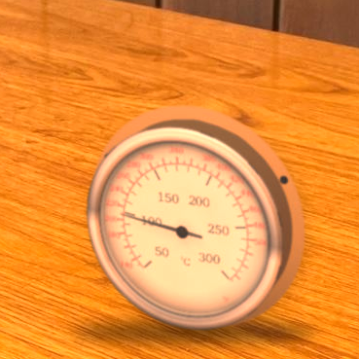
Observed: 100 °C
